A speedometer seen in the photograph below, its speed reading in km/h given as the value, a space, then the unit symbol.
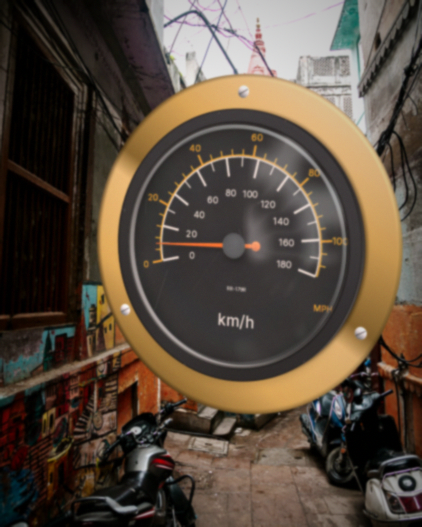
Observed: 10 km/h
